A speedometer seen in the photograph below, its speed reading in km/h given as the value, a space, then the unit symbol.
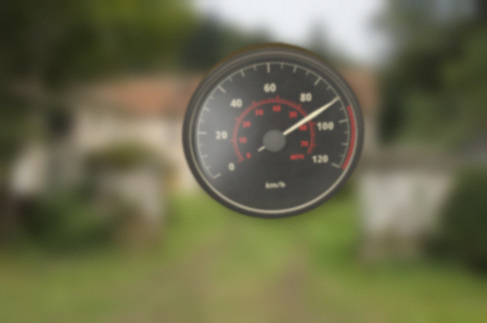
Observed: 90 km/h
